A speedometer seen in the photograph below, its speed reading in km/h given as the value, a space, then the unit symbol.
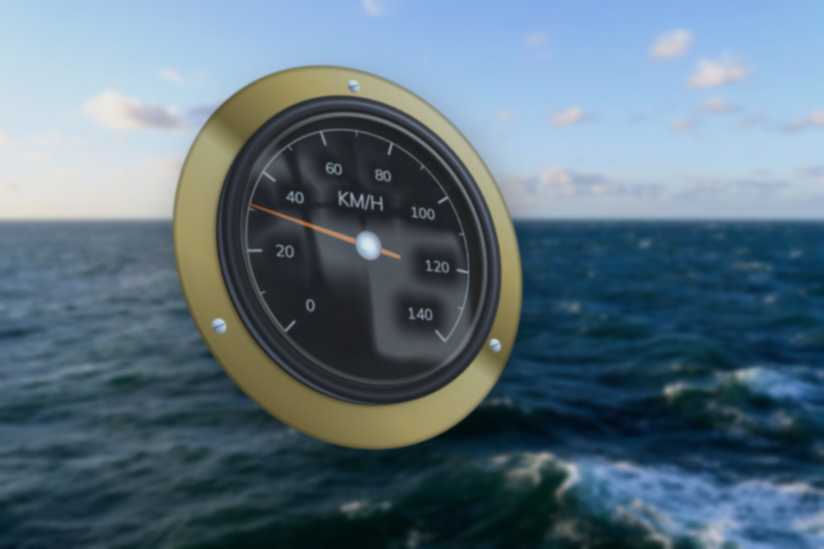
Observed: 30 km/h
